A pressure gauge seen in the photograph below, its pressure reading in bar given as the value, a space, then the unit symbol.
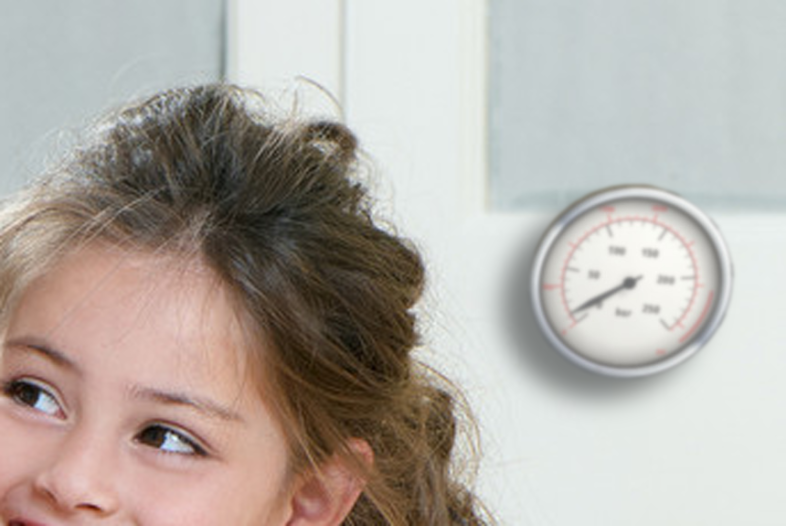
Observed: 10 bar
